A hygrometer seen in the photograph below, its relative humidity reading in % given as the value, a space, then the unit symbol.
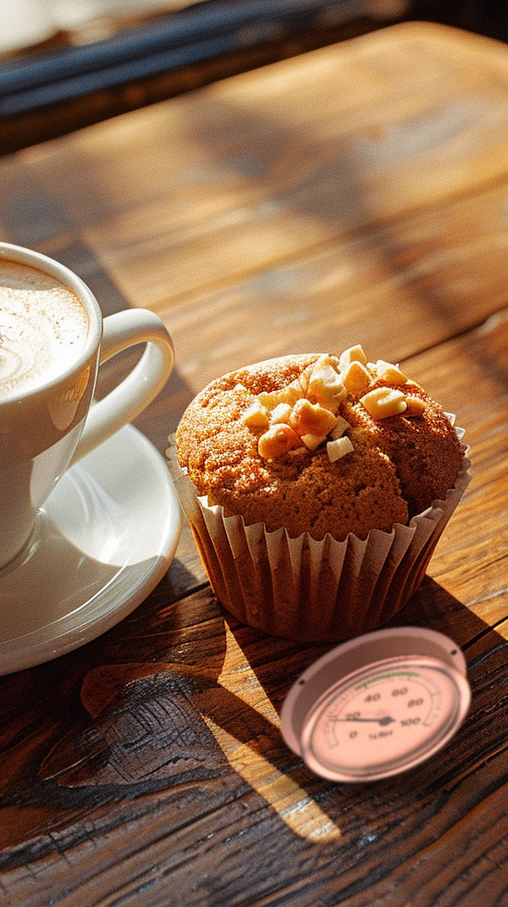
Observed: 20 %
